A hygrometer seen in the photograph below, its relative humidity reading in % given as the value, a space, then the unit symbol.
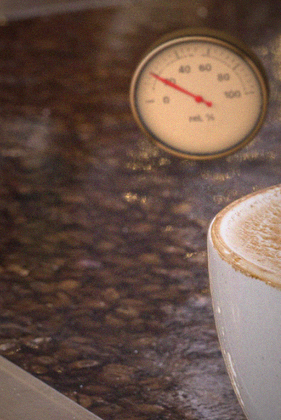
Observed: 20 %
